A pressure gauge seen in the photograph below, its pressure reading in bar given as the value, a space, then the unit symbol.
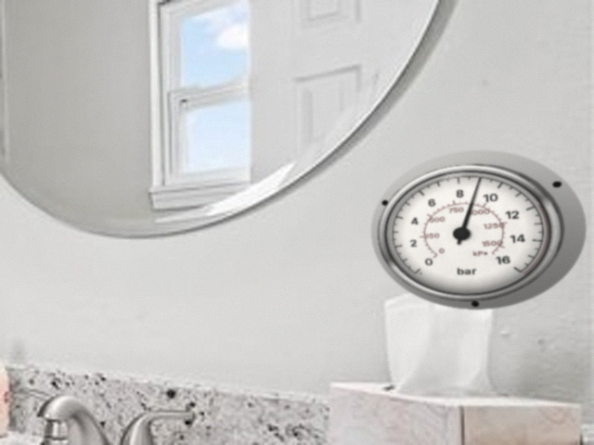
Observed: 9 bar
